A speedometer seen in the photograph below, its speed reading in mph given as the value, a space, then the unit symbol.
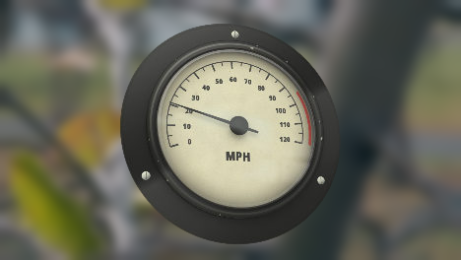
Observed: 20 mph
